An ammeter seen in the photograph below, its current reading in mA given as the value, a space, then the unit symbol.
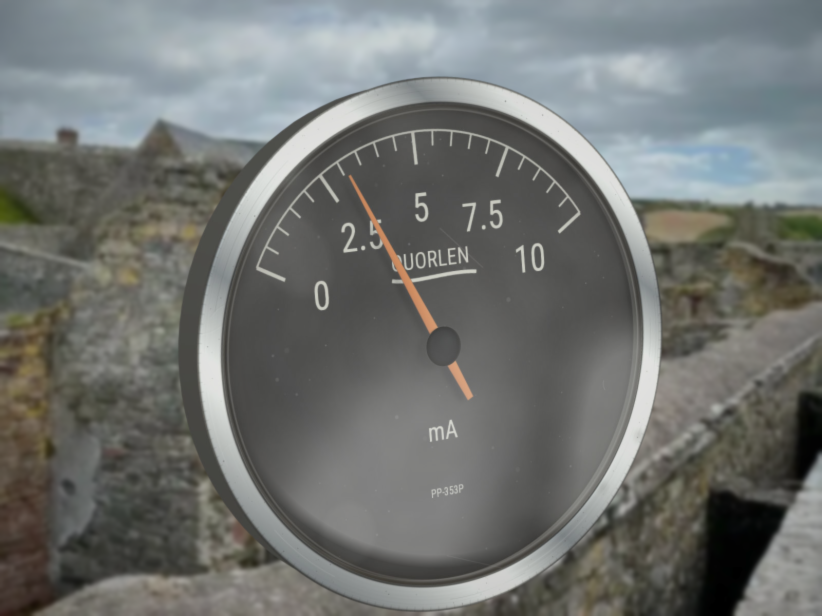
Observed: 3 mA
